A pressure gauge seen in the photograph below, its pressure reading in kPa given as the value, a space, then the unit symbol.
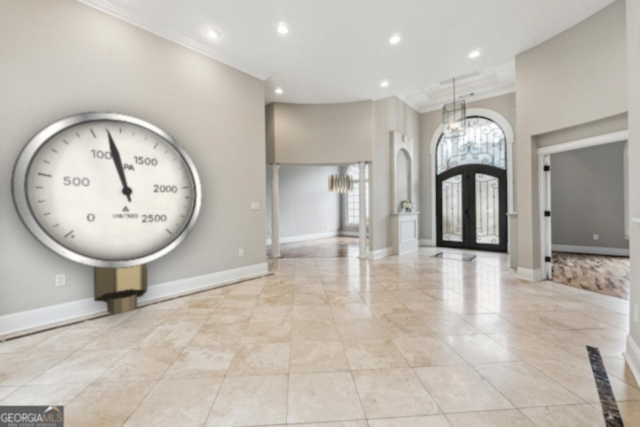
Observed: 1100 kPa
